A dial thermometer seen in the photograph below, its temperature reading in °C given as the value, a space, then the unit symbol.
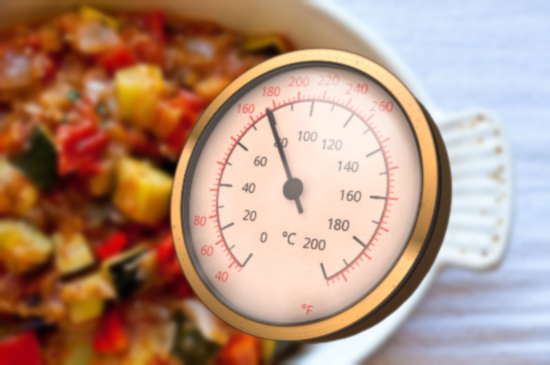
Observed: 80 °C
